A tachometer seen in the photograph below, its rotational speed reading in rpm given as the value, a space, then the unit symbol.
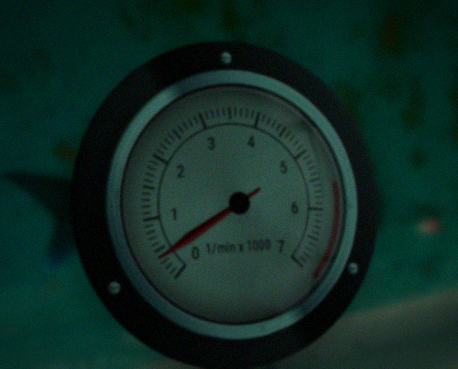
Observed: 400 rpm
